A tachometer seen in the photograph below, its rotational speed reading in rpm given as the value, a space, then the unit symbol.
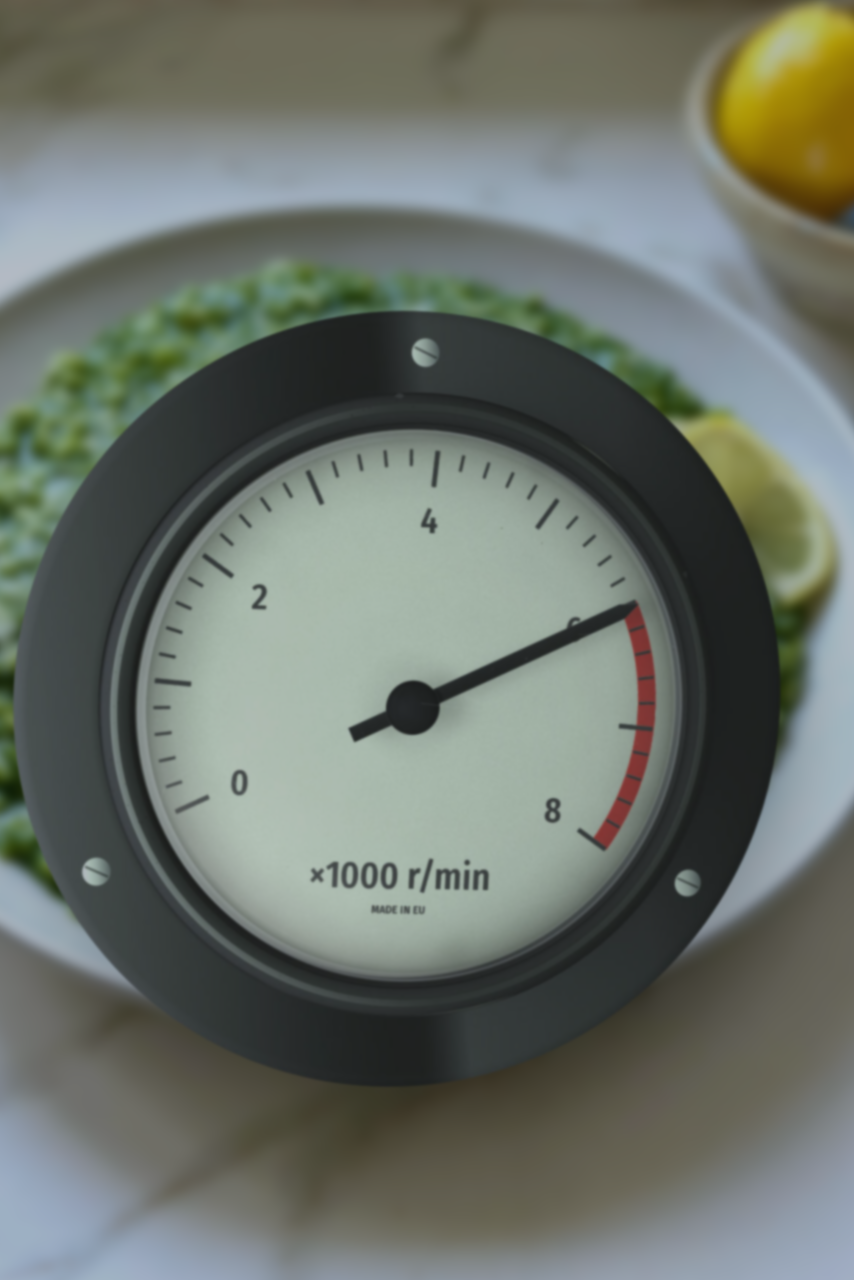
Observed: 6000 rpm
